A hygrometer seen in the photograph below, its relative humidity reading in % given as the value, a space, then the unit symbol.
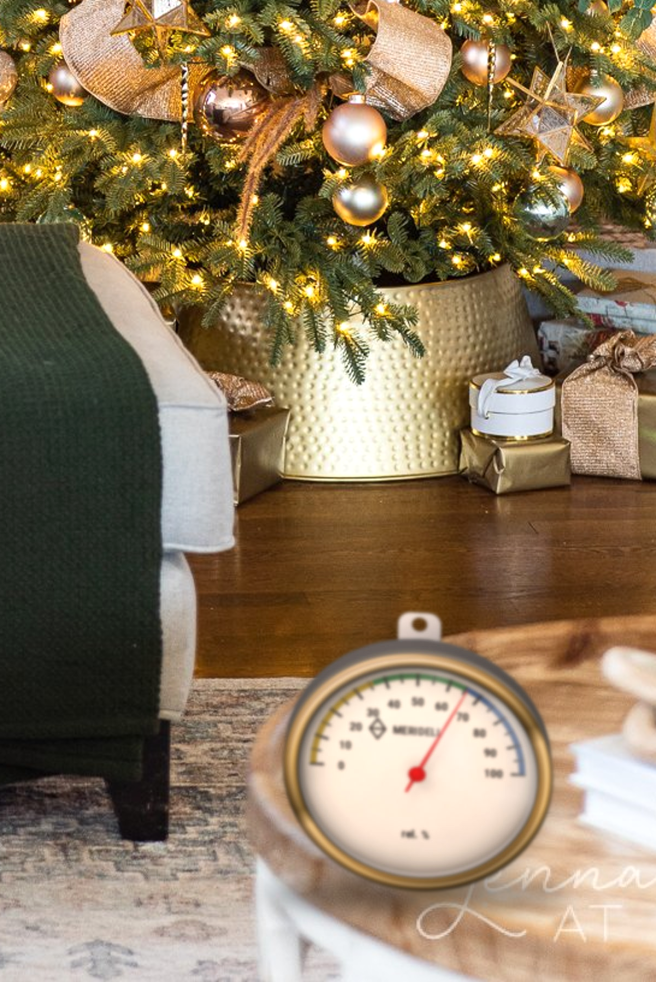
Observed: 65 %
